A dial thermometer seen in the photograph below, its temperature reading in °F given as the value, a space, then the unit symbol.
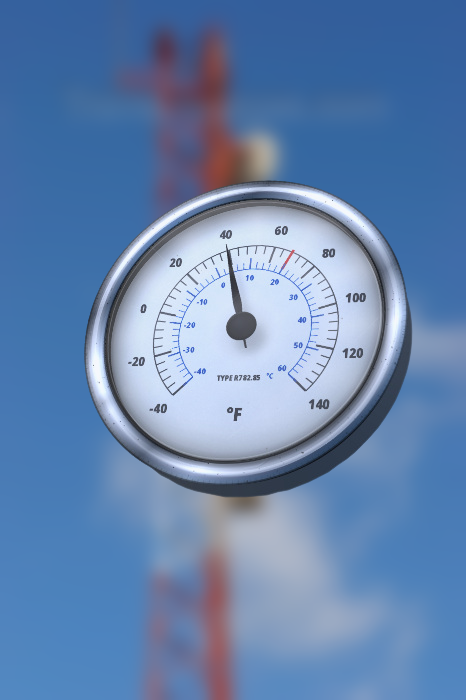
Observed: 40 °F
